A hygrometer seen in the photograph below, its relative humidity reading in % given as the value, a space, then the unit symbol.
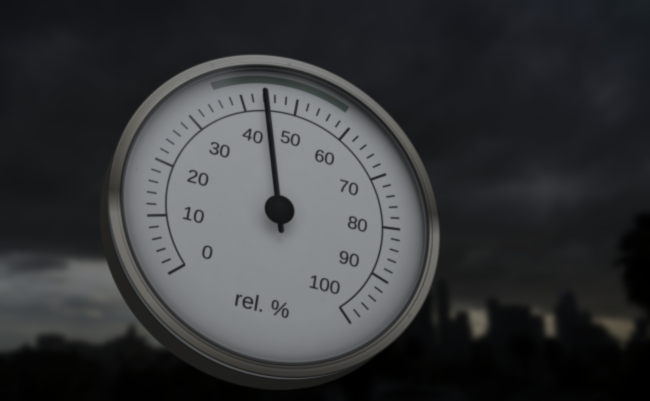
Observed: 44 %
